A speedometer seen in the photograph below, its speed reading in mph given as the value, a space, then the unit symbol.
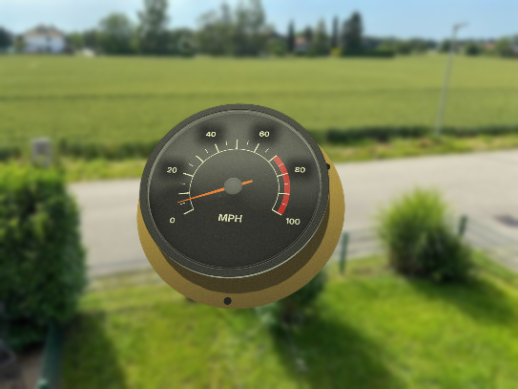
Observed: 5 mph
